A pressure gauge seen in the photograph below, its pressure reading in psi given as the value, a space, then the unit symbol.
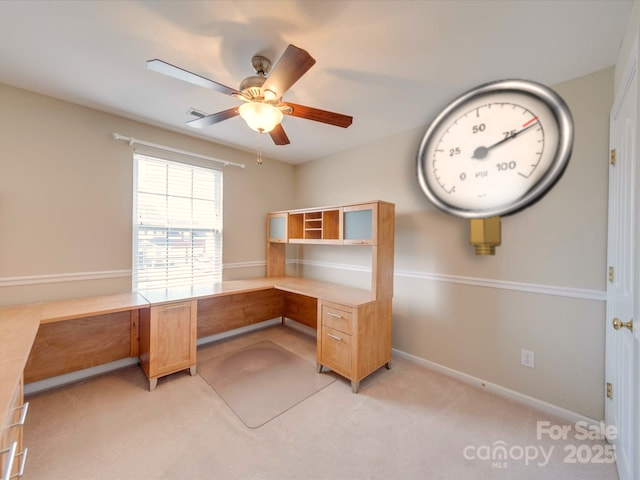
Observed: 77.5 psi
